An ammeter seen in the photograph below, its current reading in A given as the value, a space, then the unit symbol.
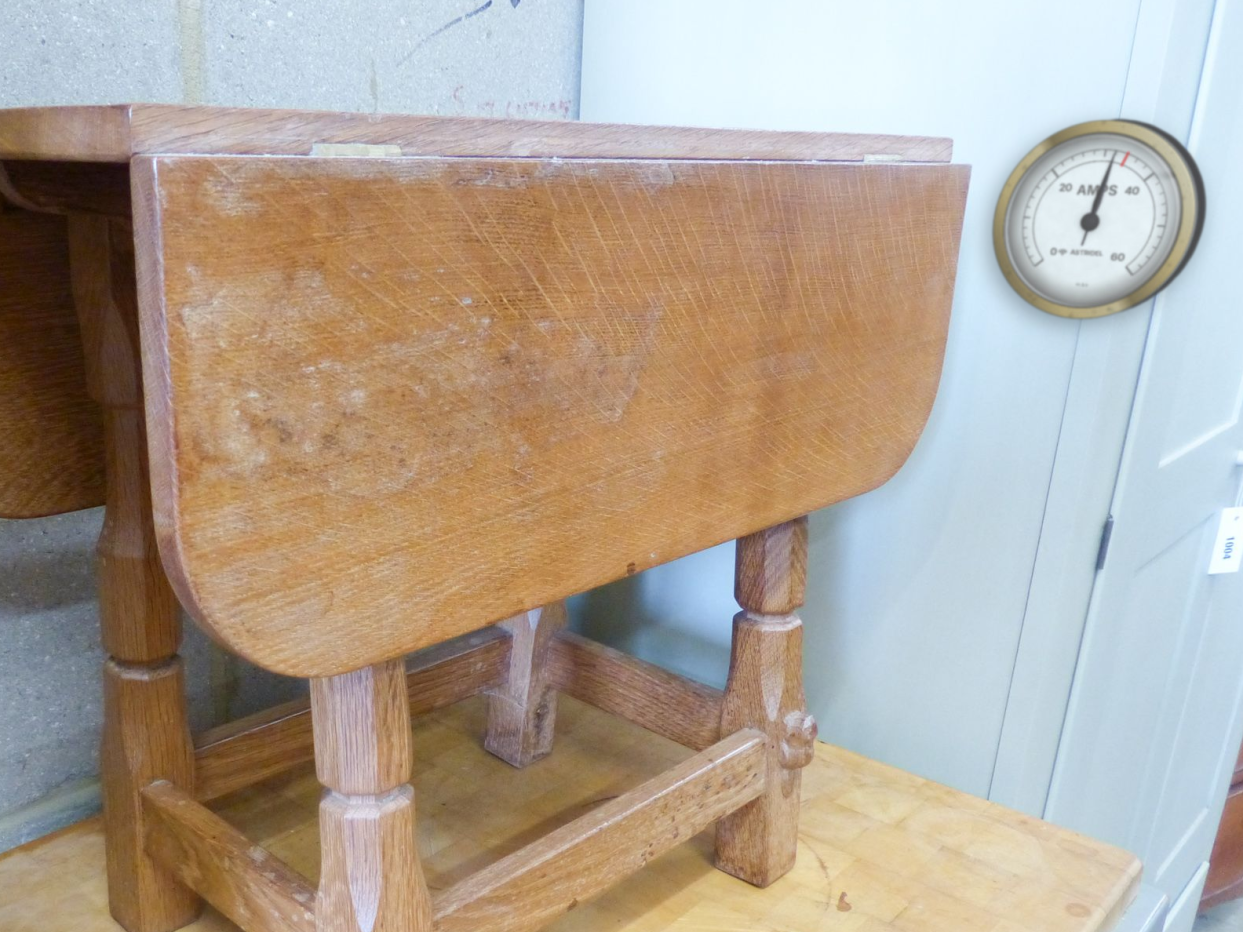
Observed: 32 A
